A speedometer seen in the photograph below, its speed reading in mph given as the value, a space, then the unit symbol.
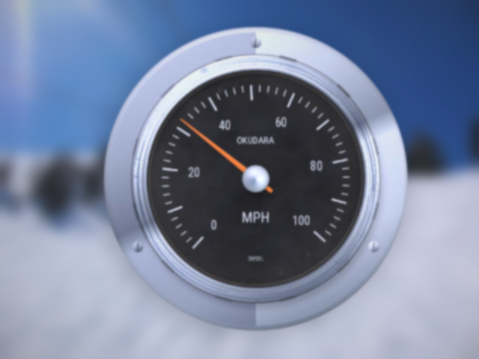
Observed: 32 mph
